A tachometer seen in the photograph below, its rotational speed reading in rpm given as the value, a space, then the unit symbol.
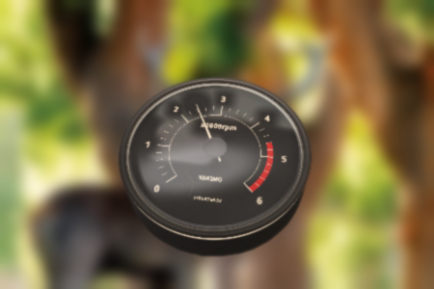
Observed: 2400 rpm
